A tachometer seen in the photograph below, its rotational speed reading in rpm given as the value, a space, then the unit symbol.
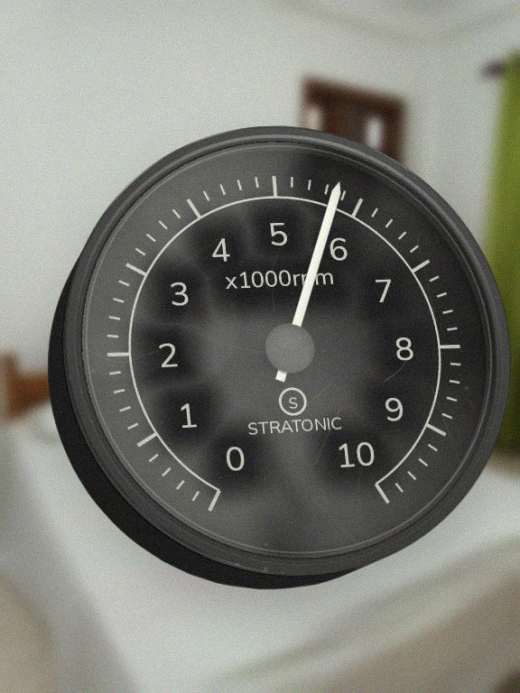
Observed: 5700 rpm
